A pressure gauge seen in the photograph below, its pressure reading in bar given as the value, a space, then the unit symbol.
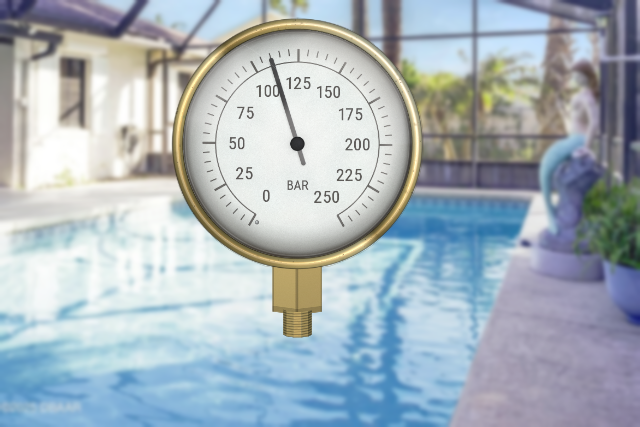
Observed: 110 bar
